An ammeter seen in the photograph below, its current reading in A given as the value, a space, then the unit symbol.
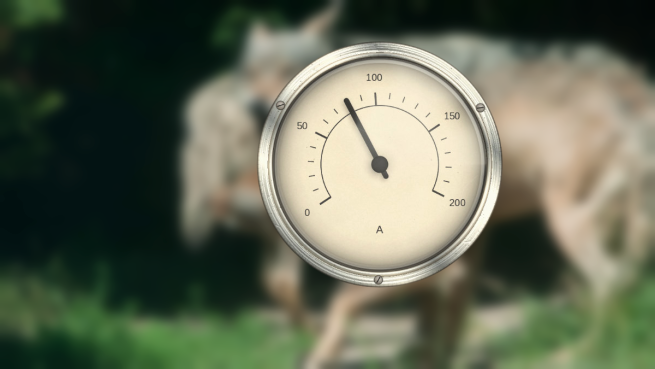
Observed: 80 A
